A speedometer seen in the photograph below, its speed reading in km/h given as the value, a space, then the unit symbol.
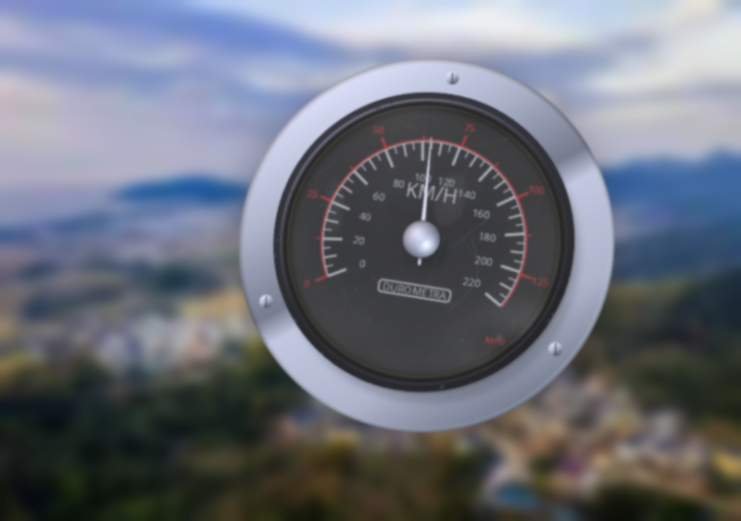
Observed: 105 km/h
